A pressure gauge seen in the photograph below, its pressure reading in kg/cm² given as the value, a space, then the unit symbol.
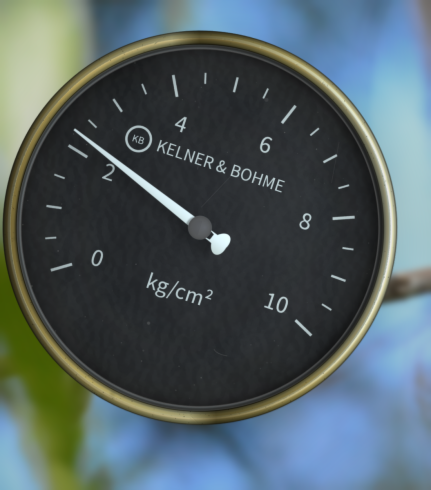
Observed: 2.25 kg/cm²
